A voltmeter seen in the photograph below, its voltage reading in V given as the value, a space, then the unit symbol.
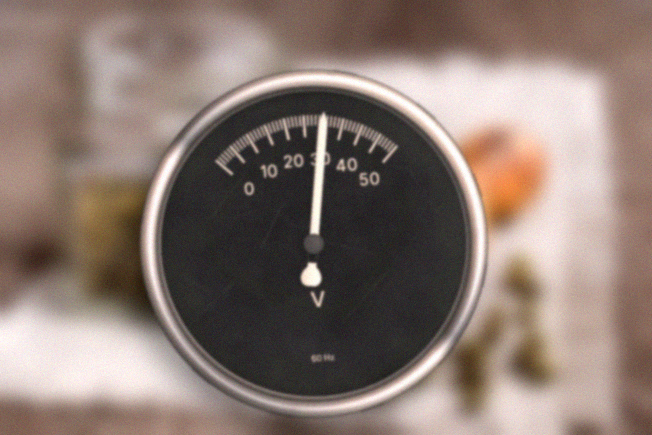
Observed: 30 V
